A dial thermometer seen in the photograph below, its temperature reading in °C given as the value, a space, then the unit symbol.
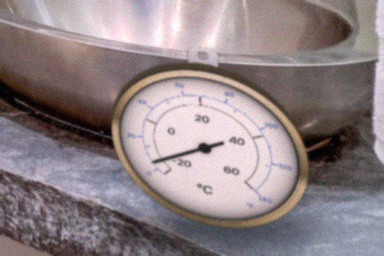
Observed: -15 °C
